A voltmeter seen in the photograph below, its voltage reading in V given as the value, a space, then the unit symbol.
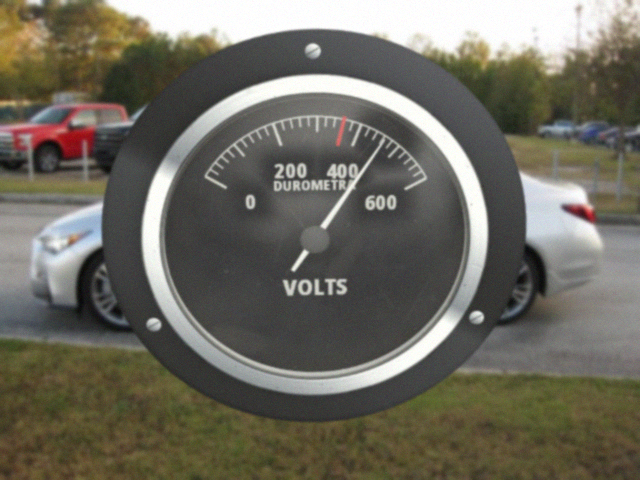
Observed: 460 V
